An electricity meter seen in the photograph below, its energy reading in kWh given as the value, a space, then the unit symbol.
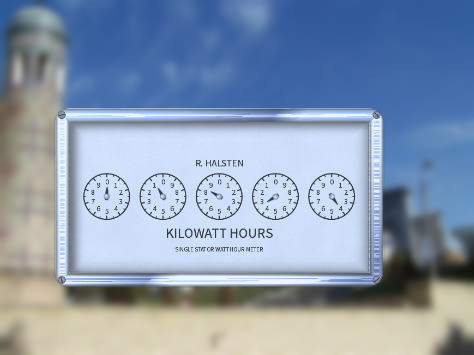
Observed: 834 kWh
